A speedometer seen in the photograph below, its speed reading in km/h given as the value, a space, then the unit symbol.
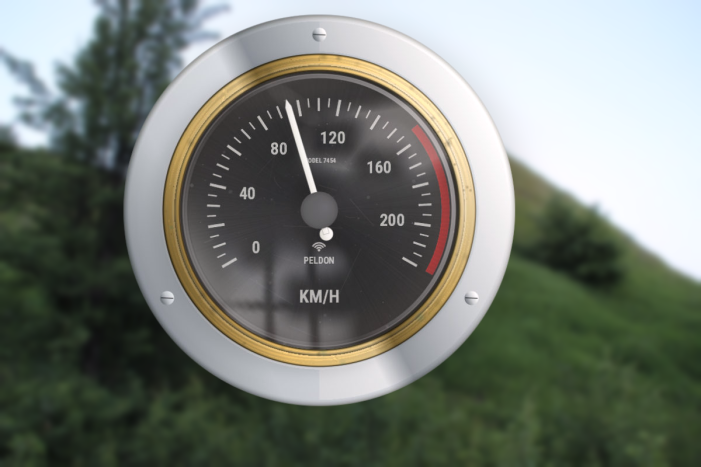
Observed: 95 km/h
